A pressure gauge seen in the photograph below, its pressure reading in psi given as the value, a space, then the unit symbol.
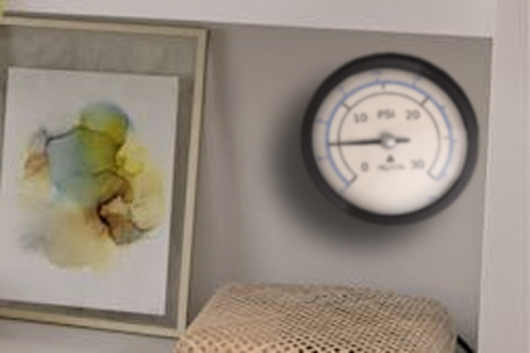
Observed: 5 psi
